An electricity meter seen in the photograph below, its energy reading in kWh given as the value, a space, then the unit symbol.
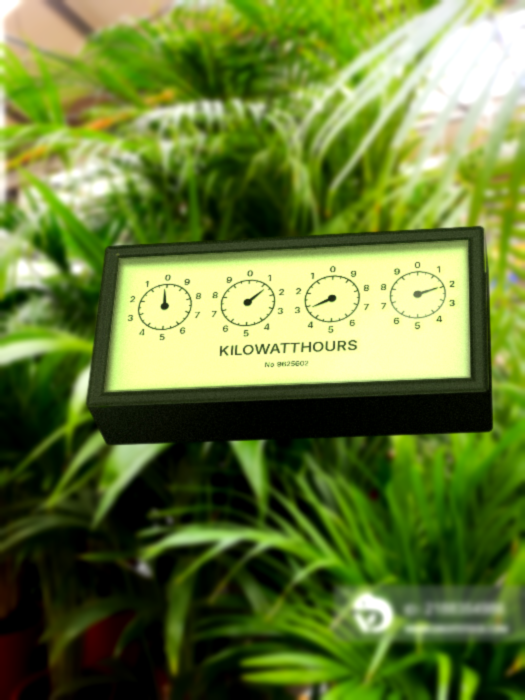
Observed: 132 kWh
